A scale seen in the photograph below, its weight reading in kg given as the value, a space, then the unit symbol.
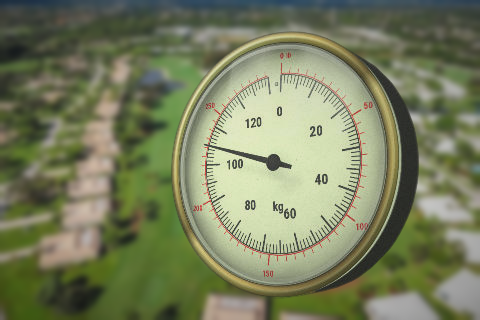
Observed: 105 kg
